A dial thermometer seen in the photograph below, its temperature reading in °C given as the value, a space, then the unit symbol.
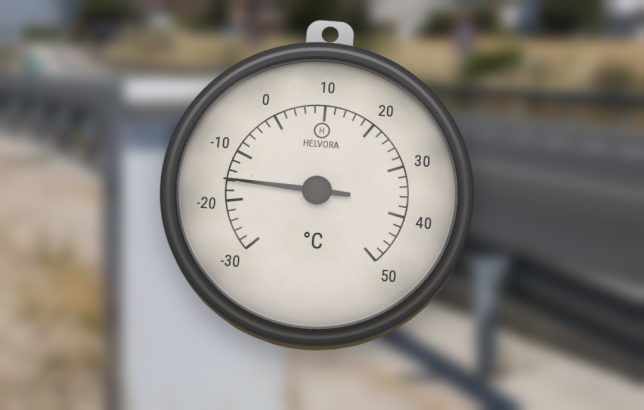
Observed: -16 °C
